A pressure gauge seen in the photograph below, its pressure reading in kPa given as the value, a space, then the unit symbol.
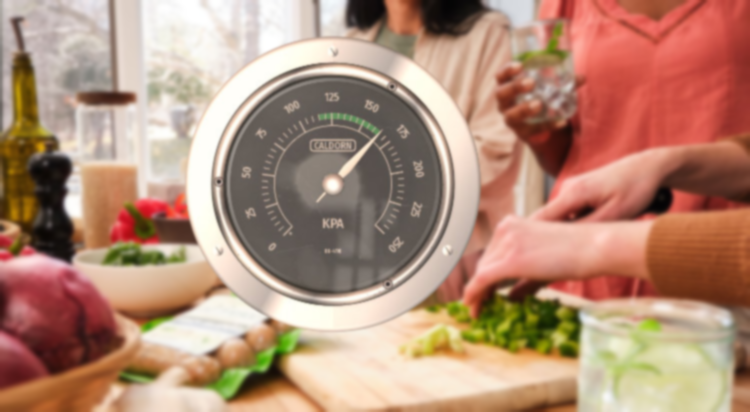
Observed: 165 kPa
